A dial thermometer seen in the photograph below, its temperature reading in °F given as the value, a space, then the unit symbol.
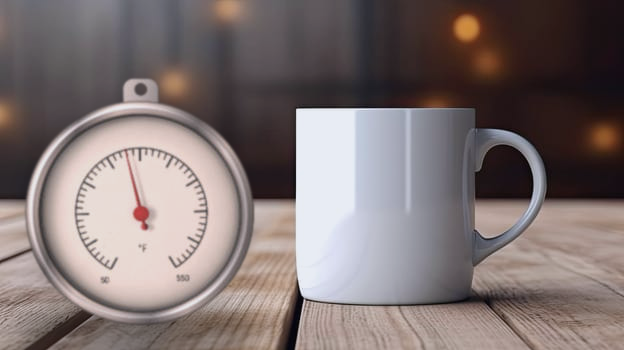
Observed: 280 °F
